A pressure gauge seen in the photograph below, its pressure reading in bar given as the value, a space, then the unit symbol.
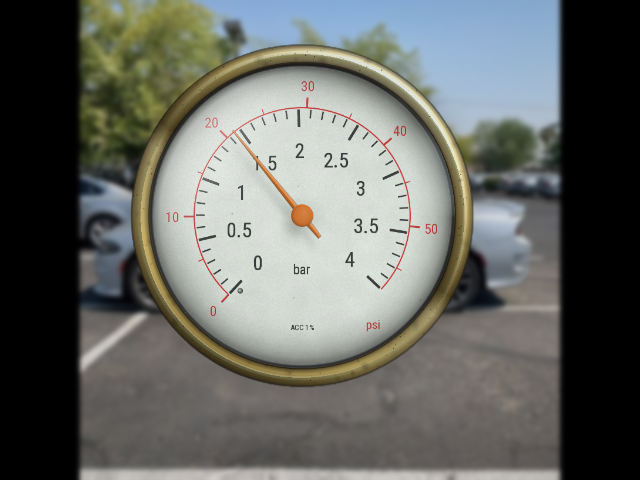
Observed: 1.45 bar
